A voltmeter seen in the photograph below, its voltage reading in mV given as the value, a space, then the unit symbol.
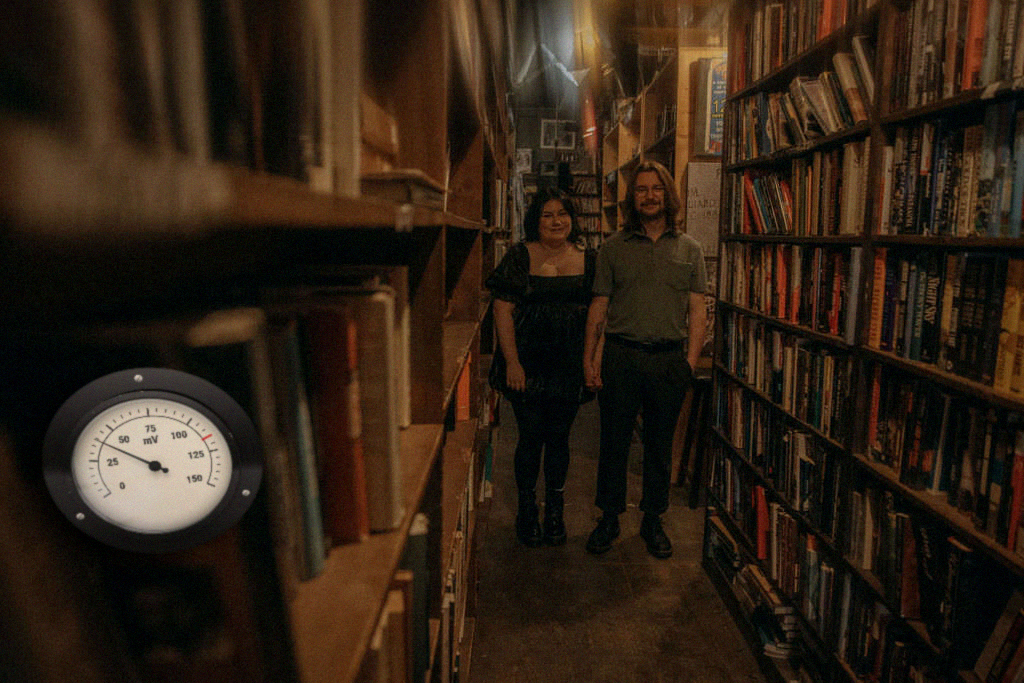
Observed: 40 mV
